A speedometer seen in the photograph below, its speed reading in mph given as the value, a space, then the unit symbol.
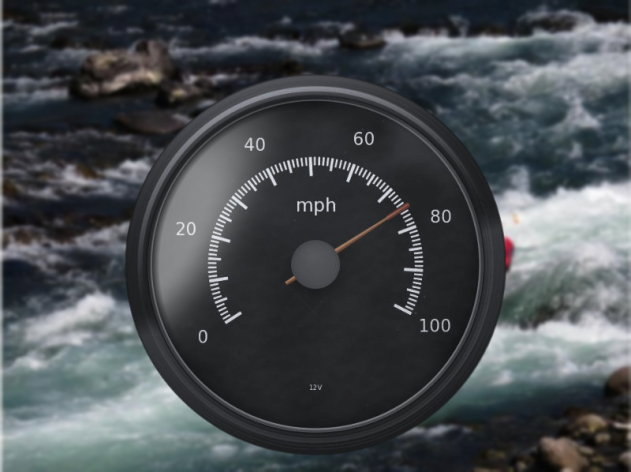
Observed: 75 mph
